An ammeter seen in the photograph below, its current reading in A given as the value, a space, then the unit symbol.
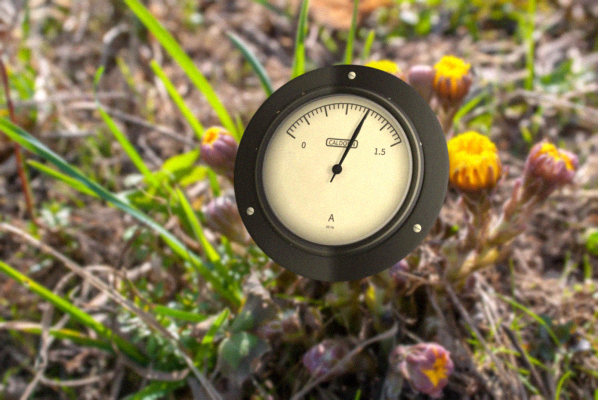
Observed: 1 A
